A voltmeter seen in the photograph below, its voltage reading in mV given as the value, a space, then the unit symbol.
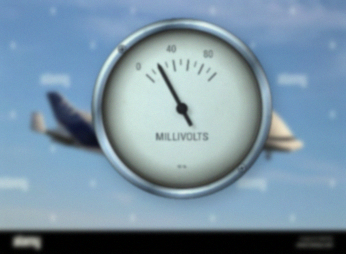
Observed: 20 mV
